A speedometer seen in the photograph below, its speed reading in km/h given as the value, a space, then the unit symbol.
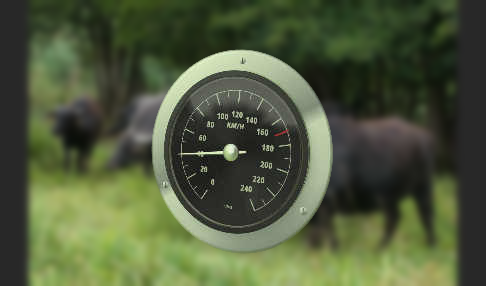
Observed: 40 km/h
